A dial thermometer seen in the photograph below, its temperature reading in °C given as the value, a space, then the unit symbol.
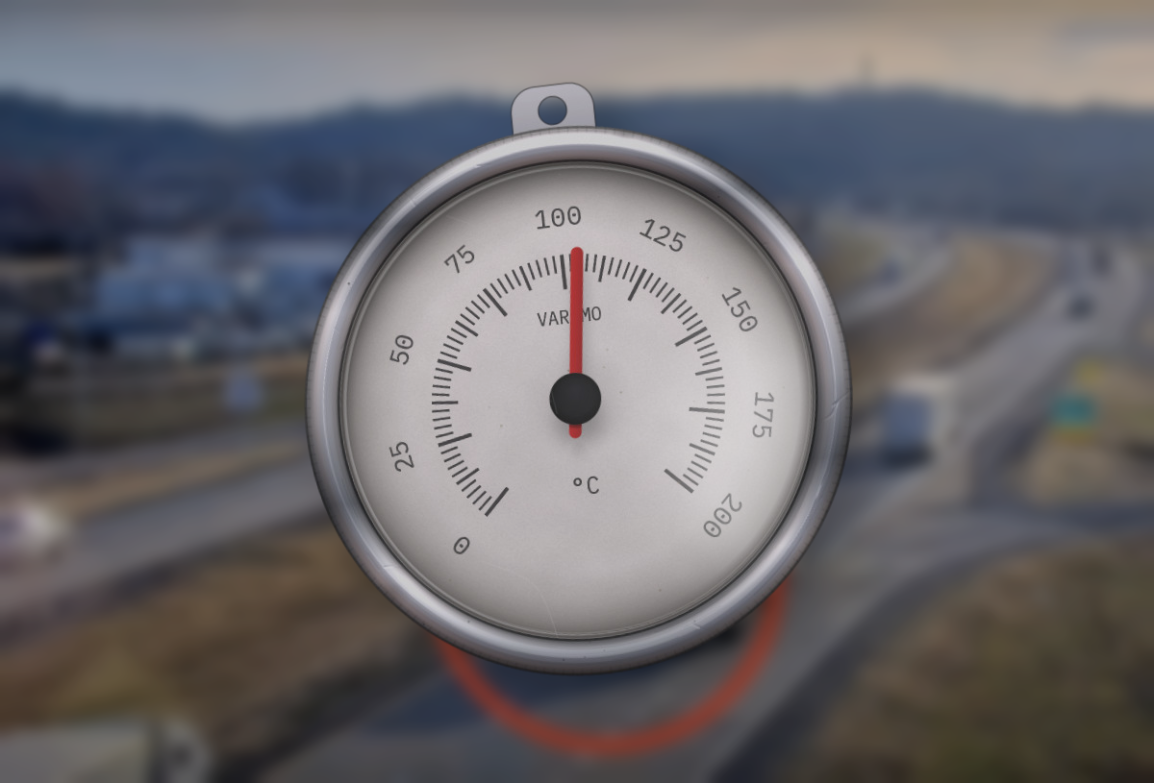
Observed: 105 °C
